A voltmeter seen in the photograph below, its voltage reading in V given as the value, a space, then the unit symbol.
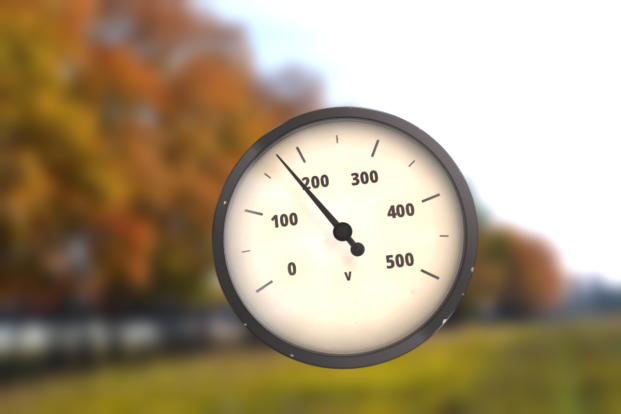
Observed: 175 V
